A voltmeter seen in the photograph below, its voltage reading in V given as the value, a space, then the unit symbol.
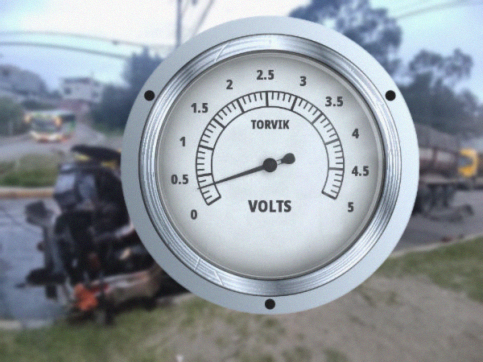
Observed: 0.3 V
